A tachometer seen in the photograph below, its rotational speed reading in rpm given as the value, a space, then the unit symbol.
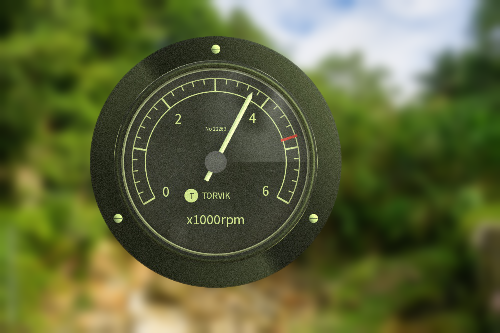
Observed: 3700 rpm
